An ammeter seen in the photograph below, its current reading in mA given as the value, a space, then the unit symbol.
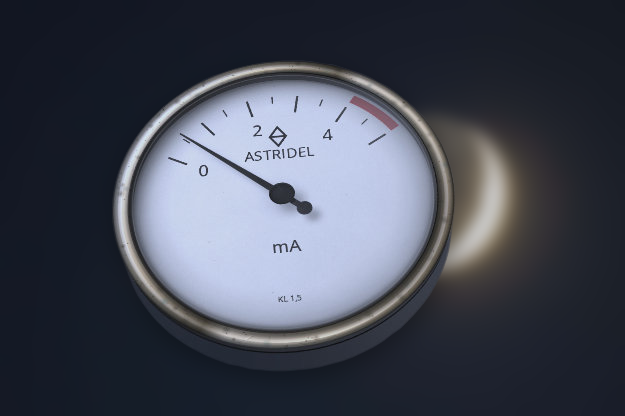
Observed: 0.5 mA
